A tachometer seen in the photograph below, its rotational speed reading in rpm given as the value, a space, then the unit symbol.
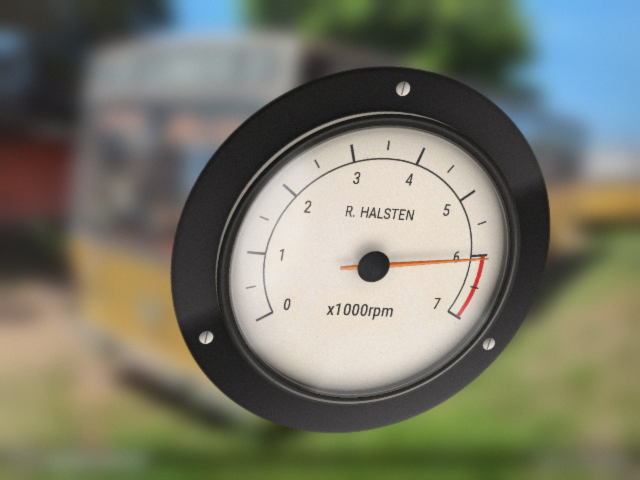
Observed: 6000 rpm
